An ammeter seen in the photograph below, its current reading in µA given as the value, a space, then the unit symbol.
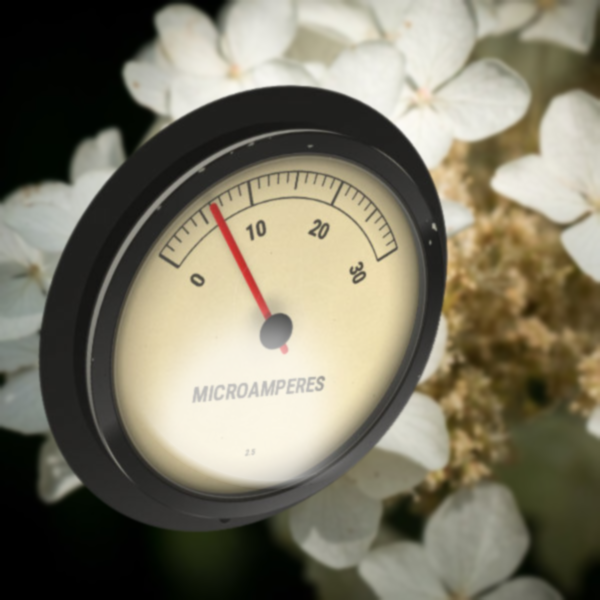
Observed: 6 µA
